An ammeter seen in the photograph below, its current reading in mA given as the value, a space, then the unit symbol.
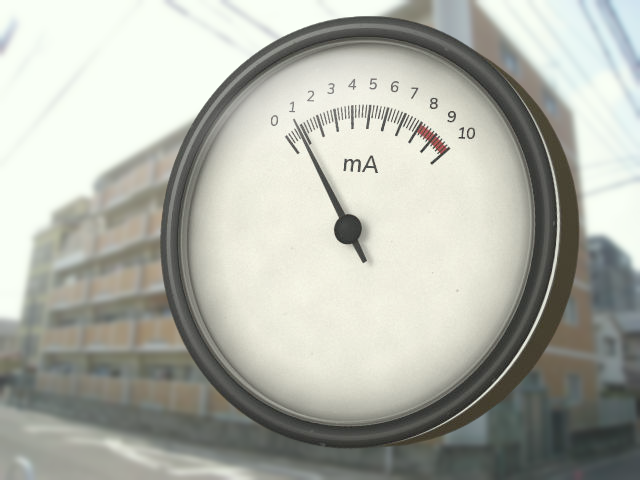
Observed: 1 mA
